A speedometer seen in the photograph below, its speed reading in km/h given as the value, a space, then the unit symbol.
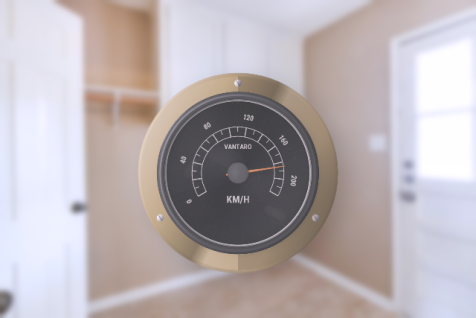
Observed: 185 km/h
